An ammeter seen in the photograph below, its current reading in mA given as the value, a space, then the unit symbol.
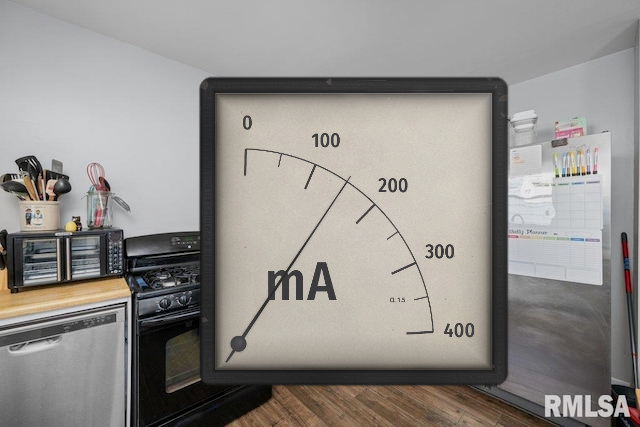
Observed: 150 mA
